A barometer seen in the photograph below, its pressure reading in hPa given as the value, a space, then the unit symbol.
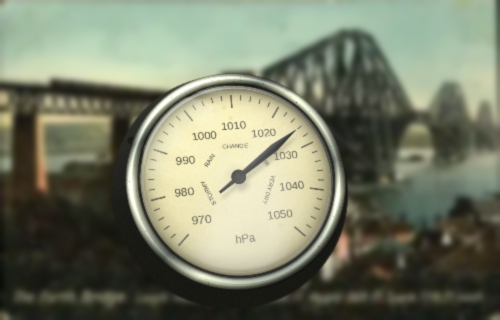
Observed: 1026 hPa
